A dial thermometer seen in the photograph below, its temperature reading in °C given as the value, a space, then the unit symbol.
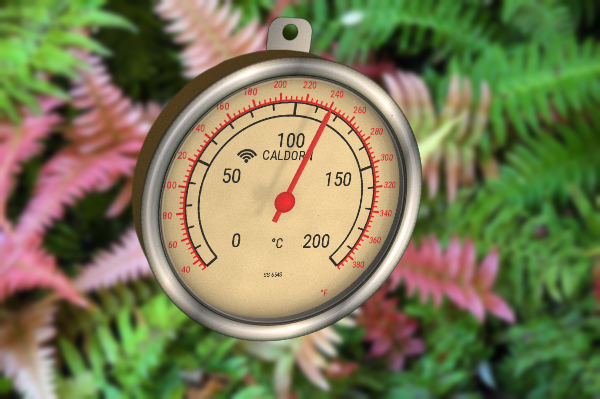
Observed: 115 °C
